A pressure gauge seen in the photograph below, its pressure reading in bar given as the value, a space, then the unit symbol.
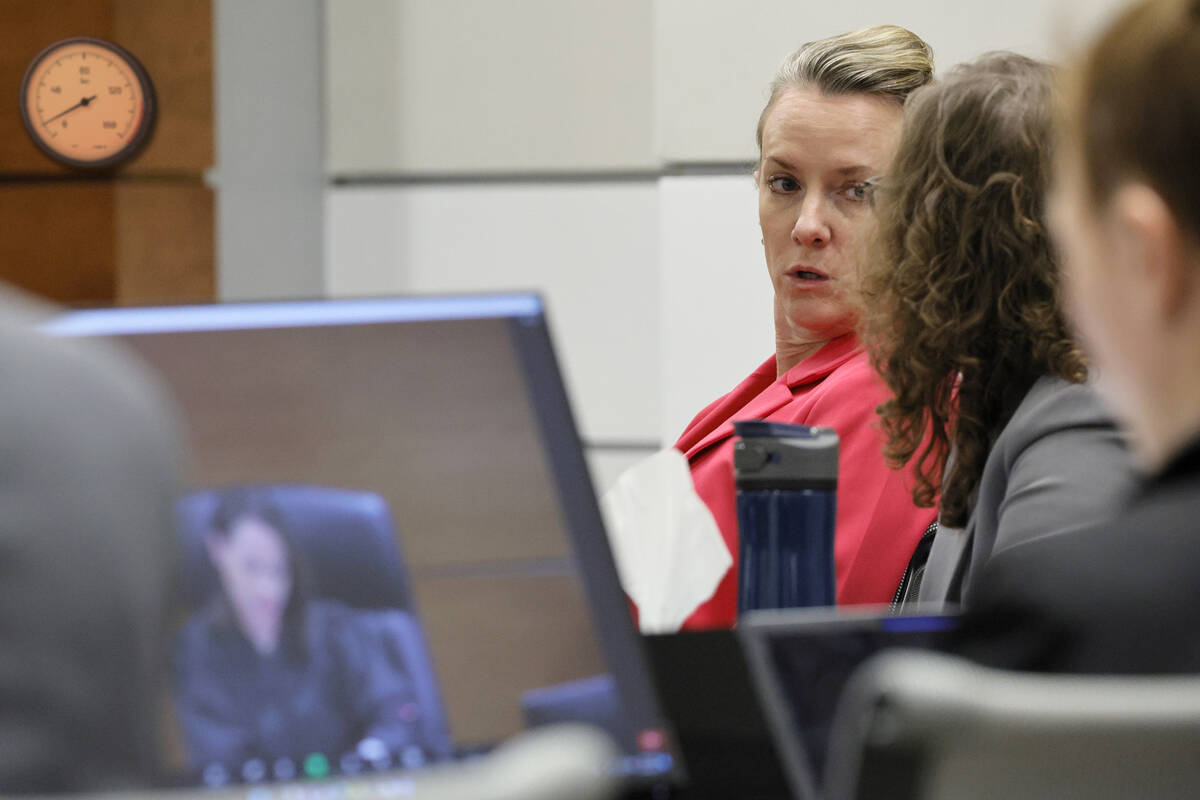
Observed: 10 bar
